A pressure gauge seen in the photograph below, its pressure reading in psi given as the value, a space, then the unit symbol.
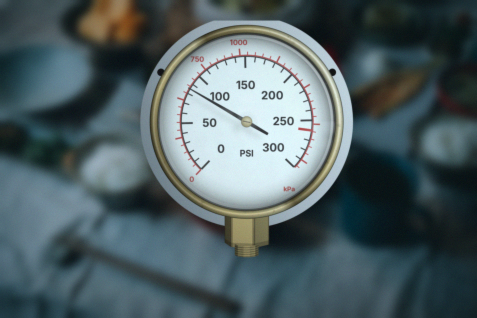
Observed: 85 psi
